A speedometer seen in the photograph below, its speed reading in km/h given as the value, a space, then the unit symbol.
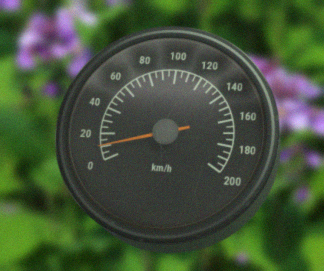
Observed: 10 km/h
